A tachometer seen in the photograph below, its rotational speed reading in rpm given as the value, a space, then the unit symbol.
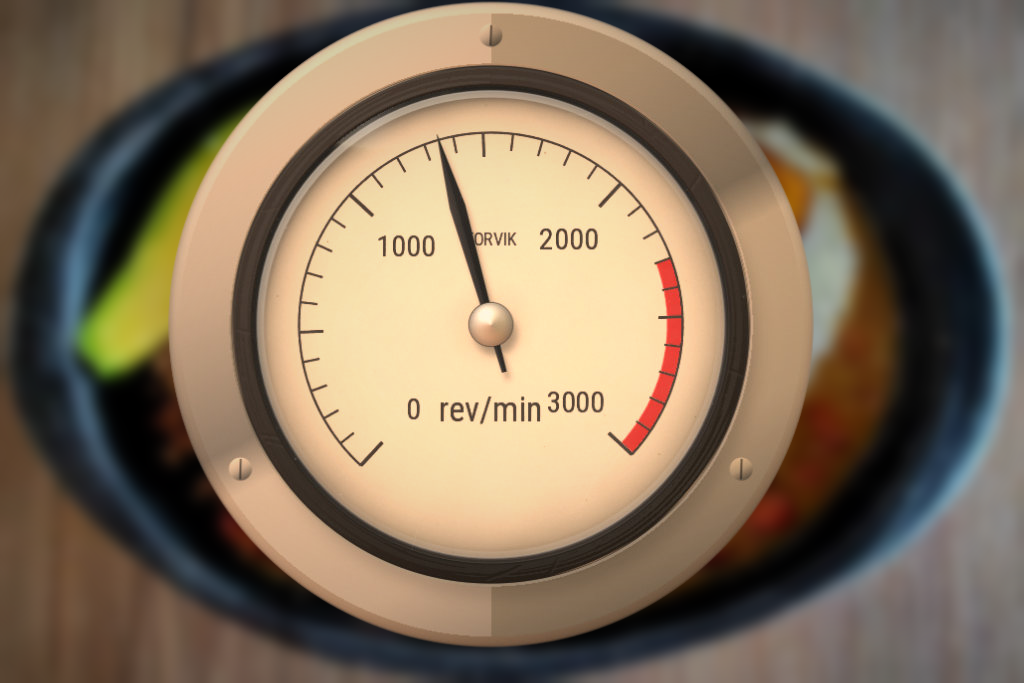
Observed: 1350 rpm
